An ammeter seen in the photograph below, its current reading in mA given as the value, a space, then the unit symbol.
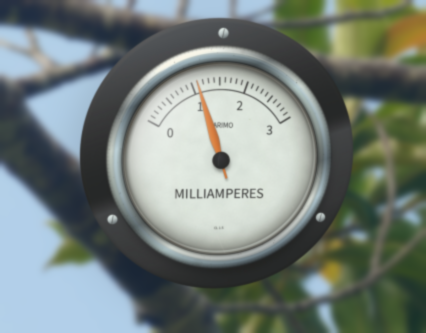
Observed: 1.1 mA
